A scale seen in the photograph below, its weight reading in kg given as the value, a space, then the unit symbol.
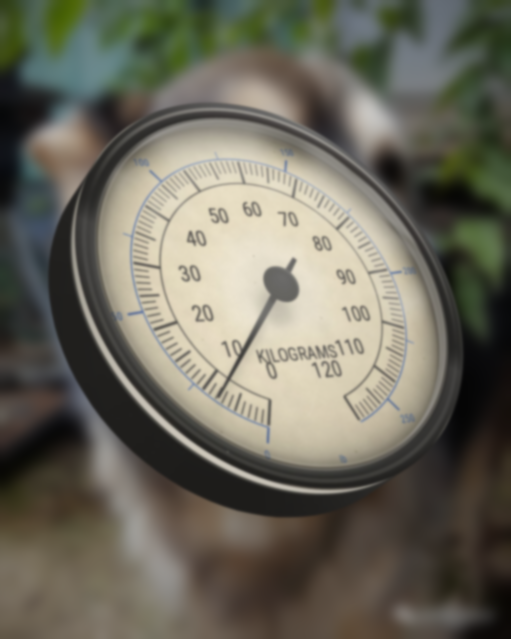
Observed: 8 kg
